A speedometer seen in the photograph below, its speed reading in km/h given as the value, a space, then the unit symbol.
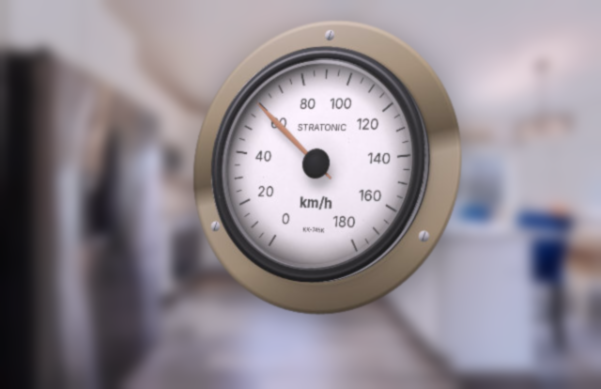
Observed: 60 km/h
